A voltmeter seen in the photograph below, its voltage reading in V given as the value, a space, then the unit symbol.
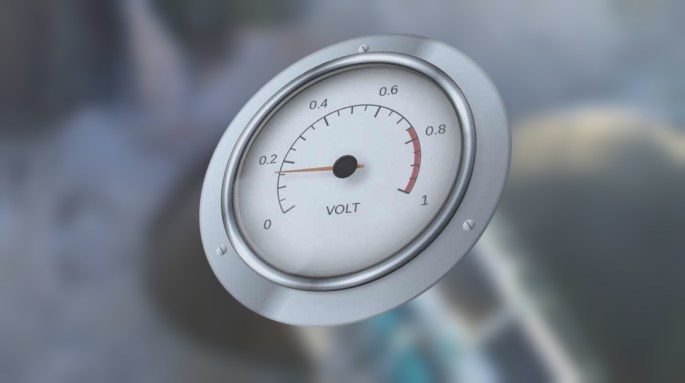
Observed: 0.15 V
